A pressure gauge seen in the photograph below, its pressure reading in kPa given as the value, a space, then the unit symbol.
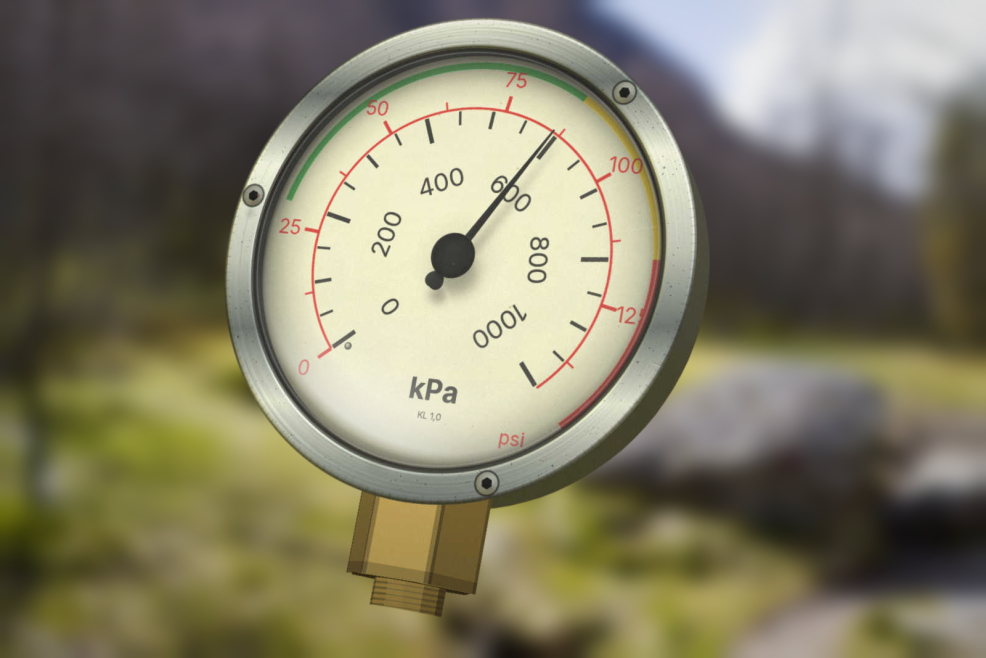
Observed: 600 kPa
